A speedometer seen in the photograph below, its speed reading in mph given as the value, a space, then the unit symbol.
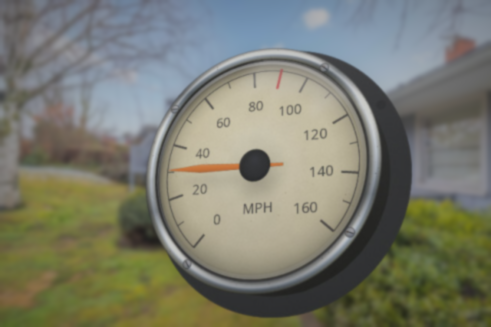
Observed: 30 mph
